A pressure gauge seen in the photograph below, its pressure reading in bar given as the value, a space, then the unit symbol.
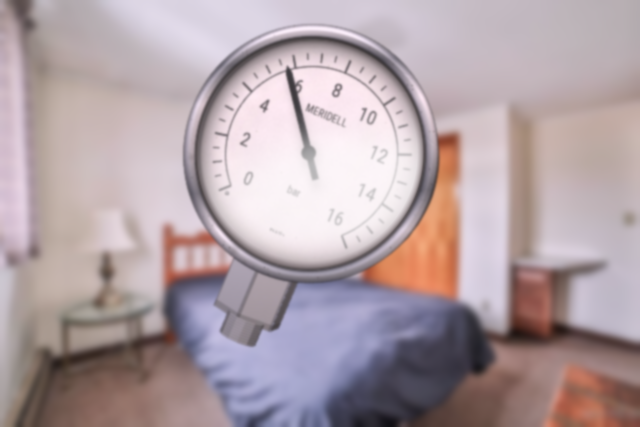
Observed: 5.75 bar
